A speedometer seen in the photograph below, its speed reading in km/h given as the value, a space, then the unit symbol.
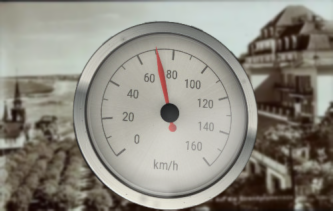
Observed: 70 km/h
